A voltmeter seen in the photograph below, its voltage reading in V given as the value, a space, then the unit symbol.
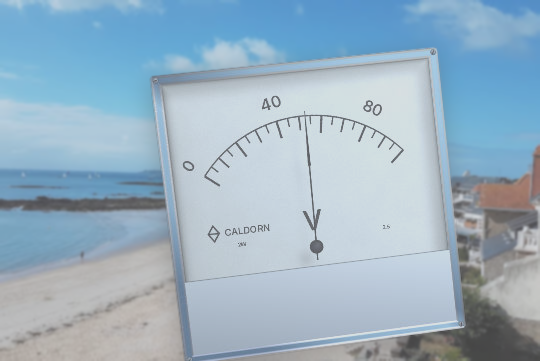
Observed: 52.5 V
